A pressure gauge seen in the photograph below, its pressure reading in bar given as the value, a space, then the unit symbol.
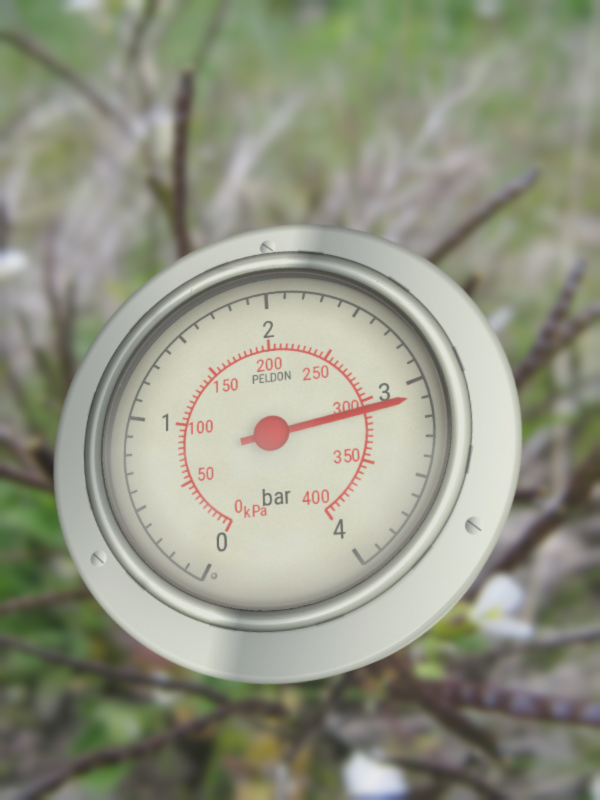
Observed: 3.1 bar
